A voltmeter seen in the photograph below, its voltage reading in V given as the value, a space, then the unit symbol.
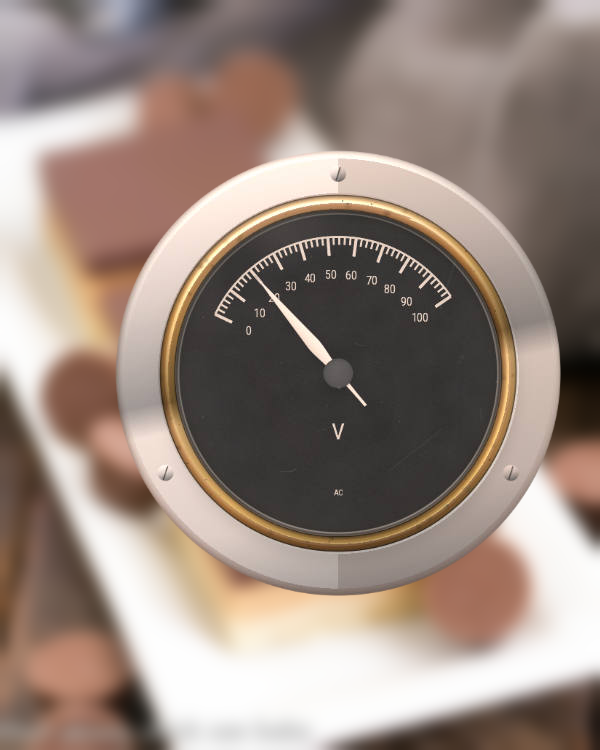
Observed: 20 V
